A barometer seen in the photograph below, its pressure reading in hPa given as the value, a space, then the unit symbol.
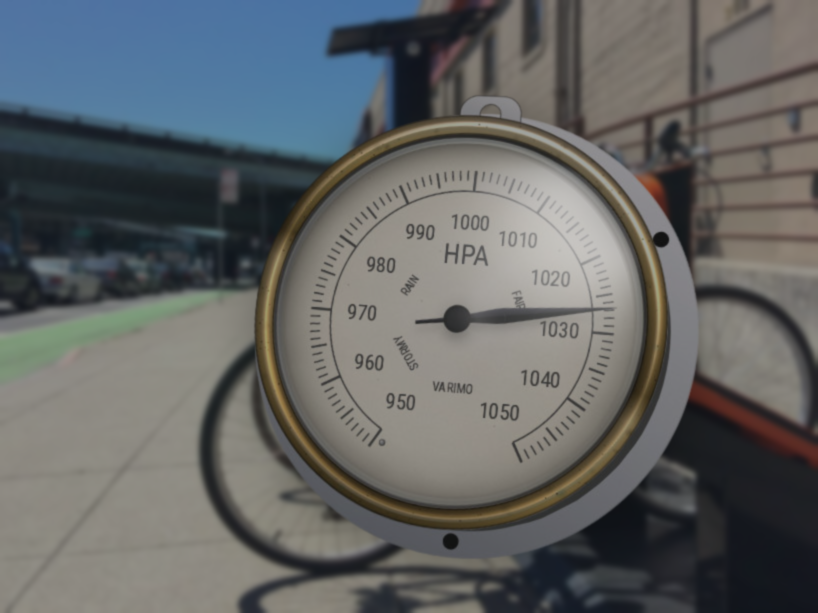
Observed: 1027 hPa
